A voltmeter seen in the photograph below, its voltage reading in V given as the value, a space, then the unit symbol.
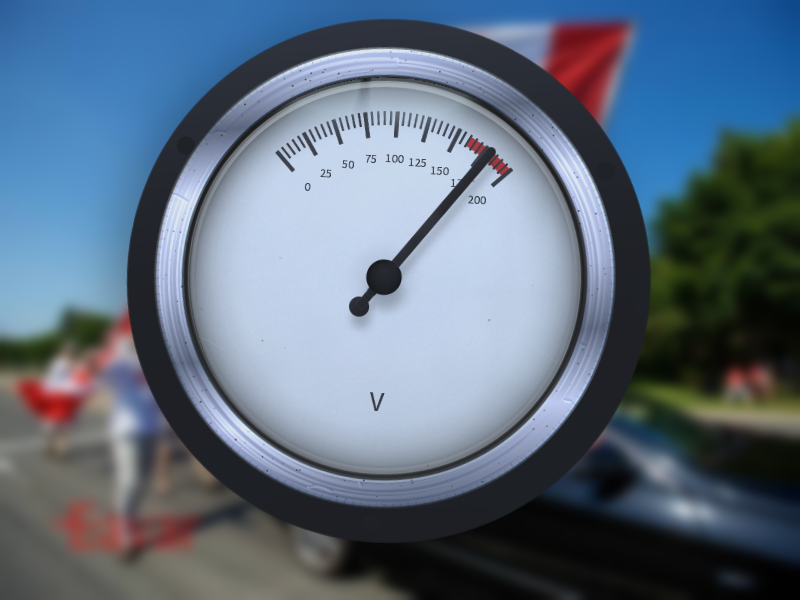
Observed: 180 V
